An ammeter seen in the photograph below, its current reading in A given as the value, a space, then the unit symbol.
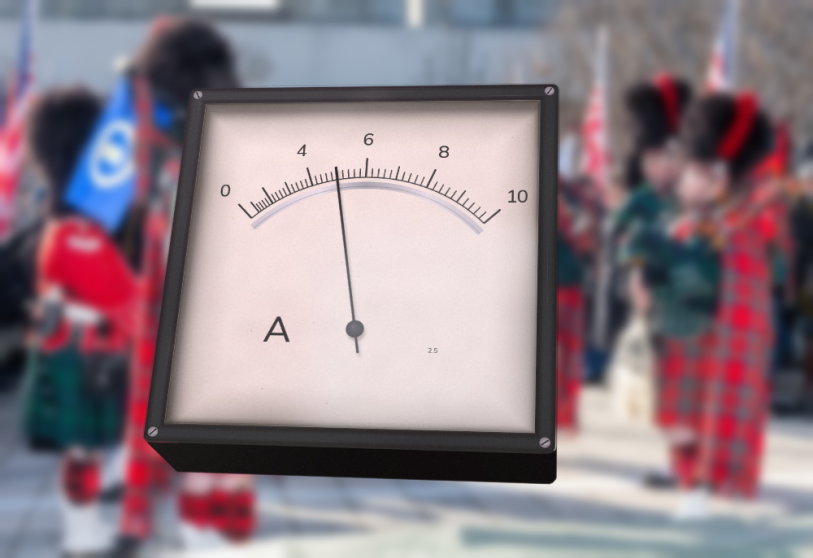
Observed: 5 A
